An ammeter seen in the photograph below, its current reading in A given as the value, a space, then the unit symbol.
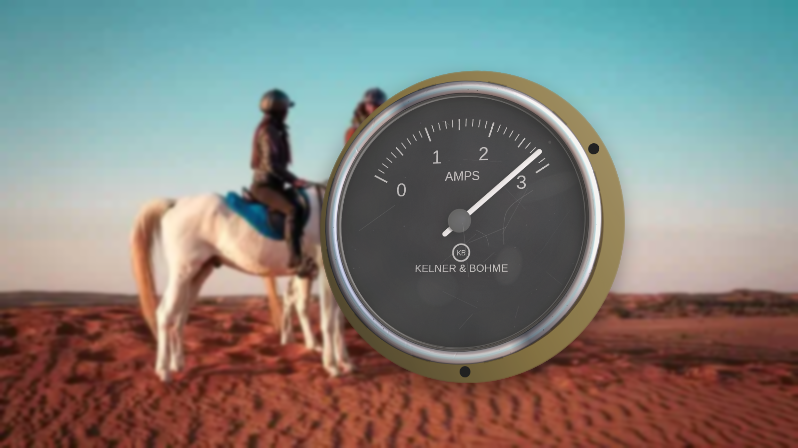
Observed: 2.8 A
